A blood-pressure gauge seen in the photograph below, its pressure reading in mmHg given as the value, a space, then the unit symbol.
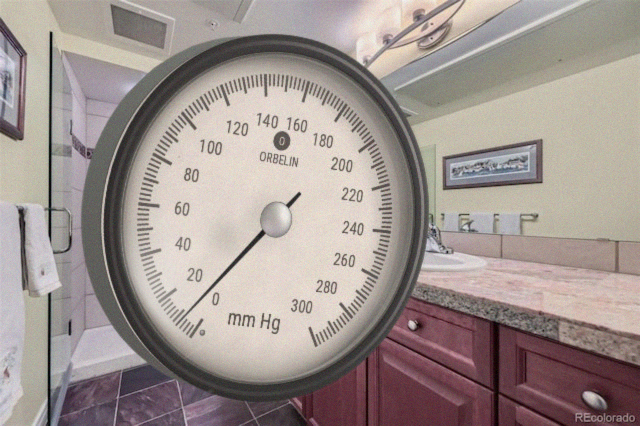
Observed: 10 mmHg
